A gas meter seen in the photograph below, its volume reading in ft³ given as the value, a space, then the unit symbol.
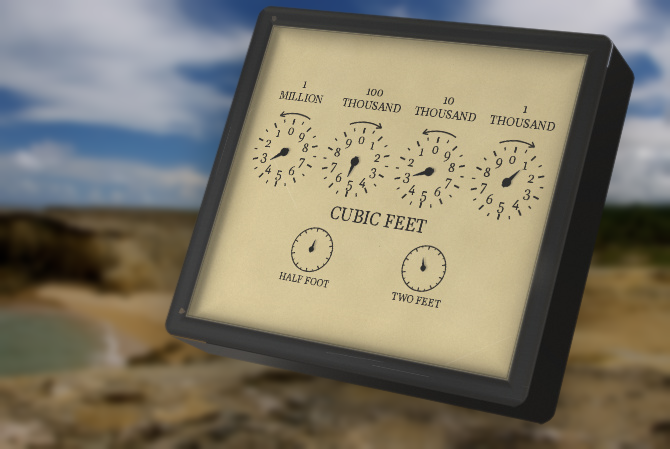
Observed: 353100 ft³
